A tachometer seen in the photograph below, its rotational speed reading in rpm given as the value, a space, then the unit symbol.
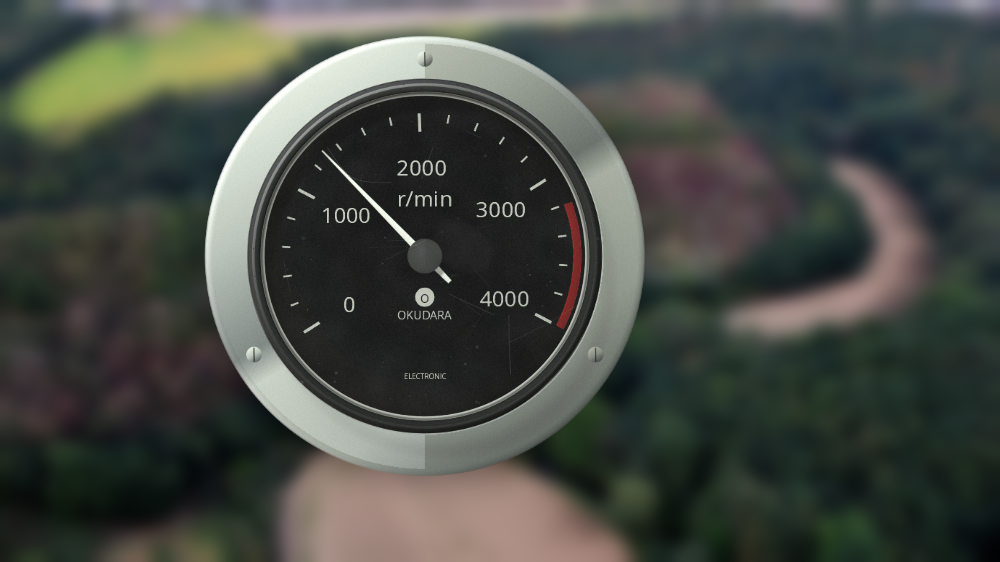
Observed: 1300 rpm
